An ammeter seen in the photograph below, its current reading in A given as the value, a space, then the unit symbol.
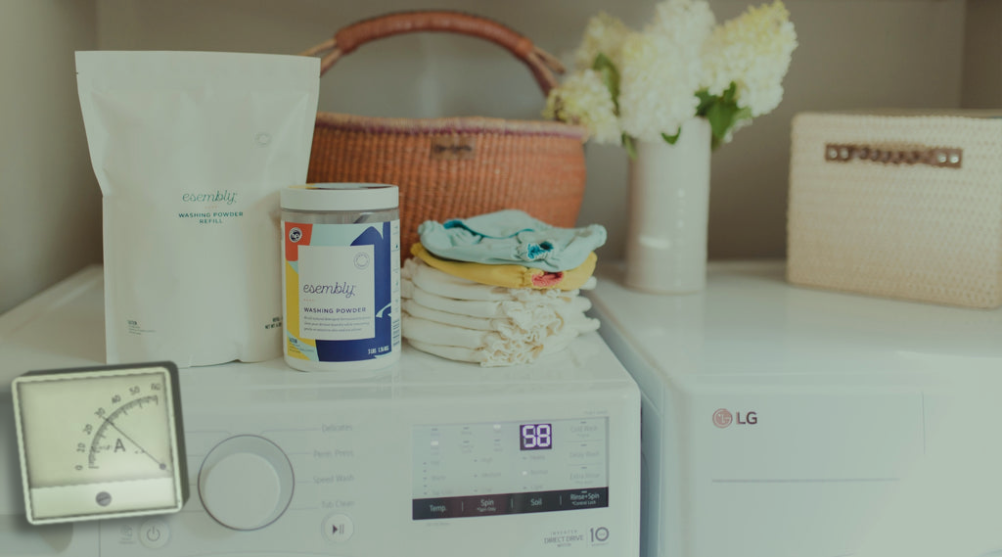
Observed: 30 A
